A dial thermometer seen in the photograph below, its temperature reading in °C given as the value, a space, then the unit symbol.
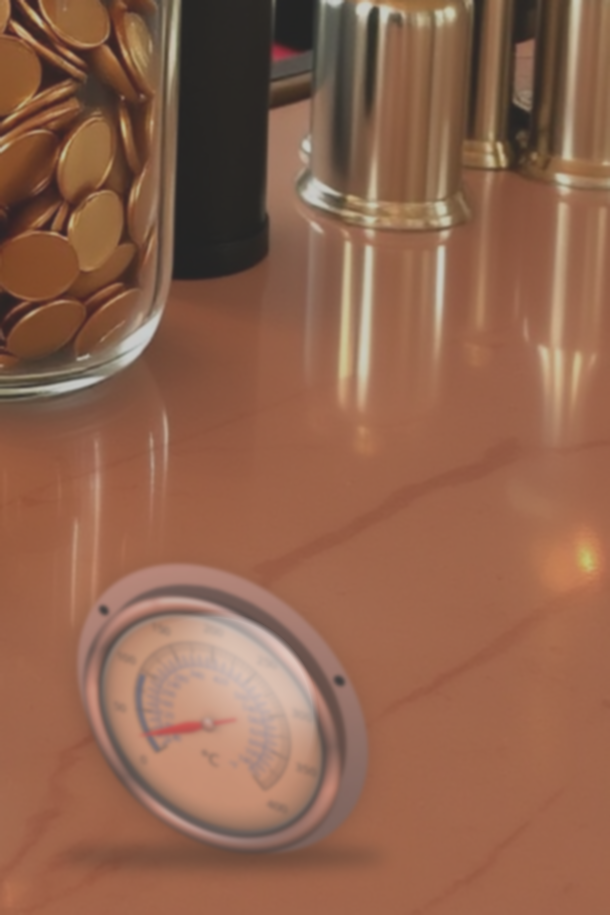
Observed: 25 °C
